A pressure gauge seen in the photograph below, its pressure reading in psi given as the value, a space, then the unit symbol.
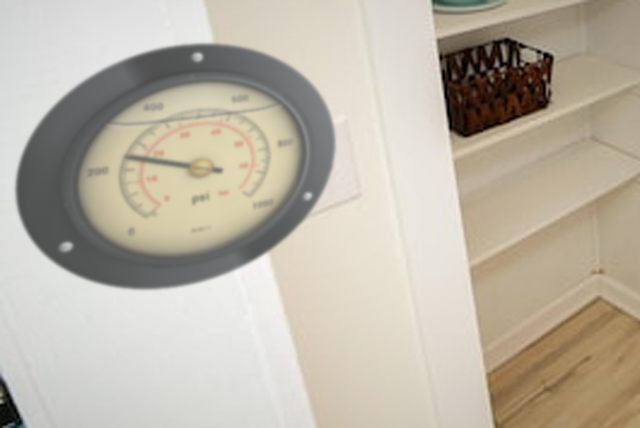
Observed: 250 psi
